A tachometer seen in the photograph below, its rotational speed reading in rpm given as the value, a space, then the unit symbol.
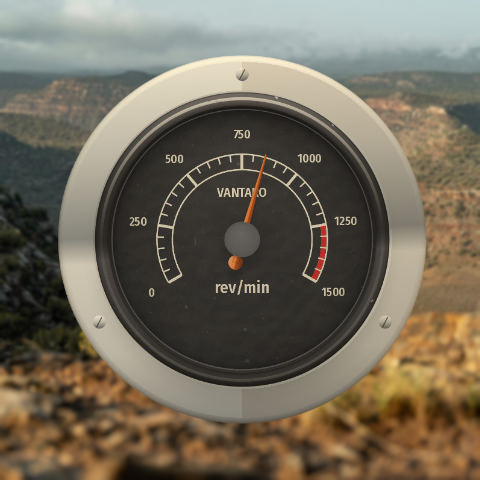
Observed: 850 rpm
